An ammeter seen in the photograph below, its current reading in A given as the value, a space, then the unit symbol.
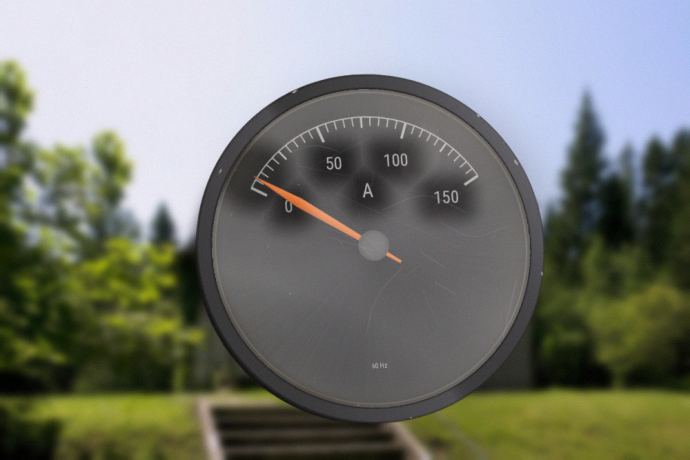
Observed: 5 A
